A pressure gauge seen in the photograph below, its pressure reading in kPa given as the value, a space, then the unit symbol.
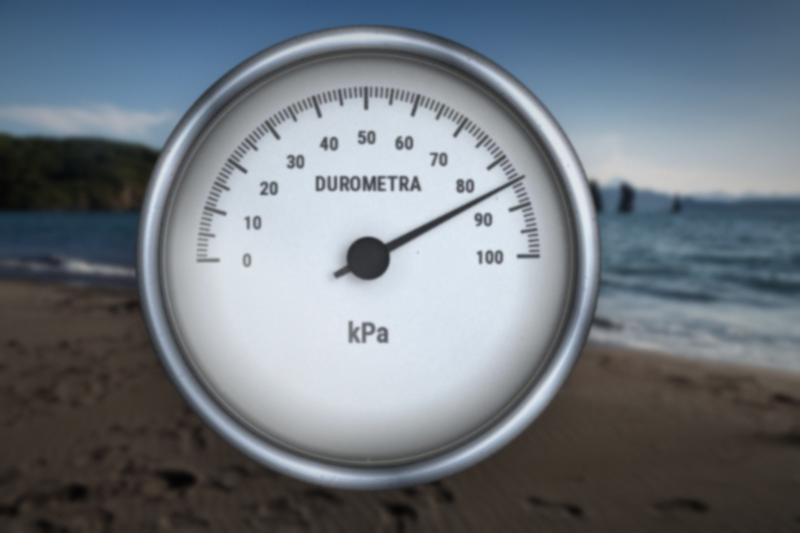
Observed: 85 kPa
